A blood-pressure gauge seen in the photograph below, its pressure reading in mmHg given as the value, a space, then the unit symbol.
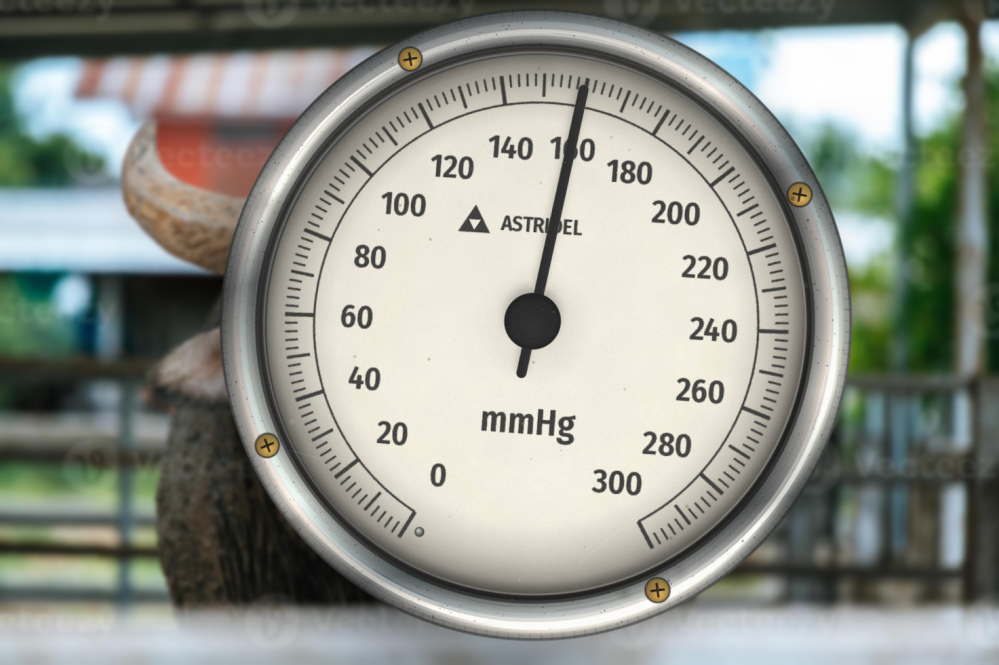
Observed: 160 mmHg
